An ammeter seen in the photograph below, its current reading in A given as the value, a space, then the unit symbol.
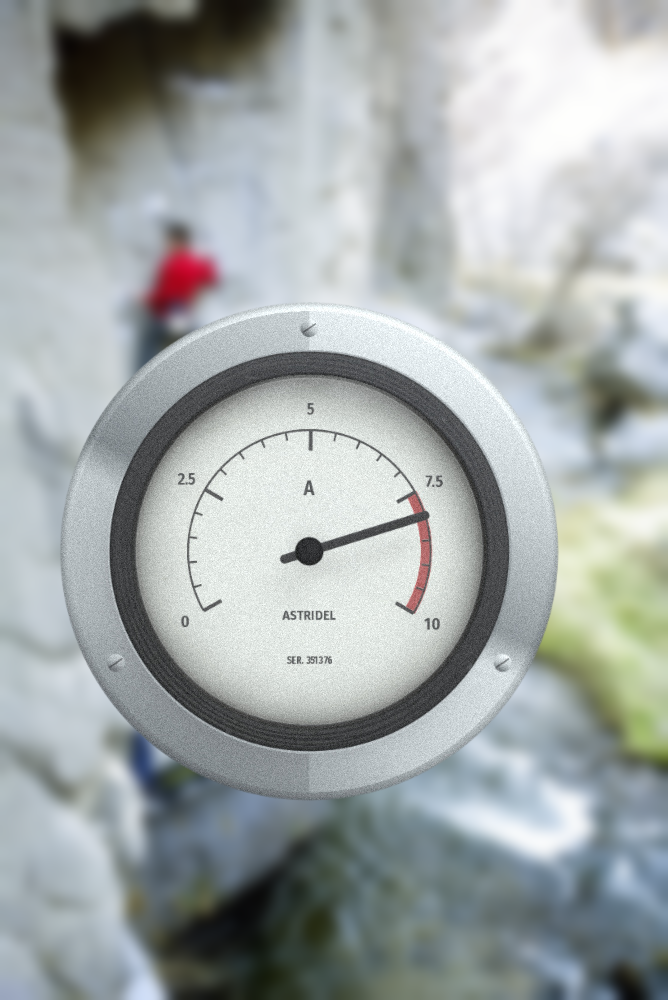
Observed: 8 A
